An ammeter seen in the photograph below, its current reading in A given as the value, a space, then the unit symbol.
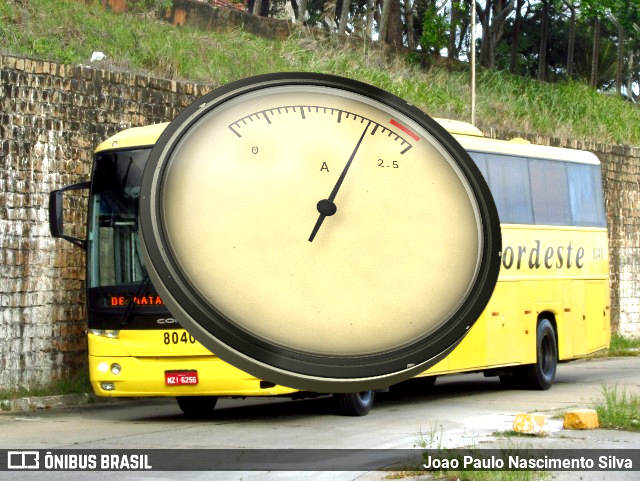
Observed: 1.9 A
